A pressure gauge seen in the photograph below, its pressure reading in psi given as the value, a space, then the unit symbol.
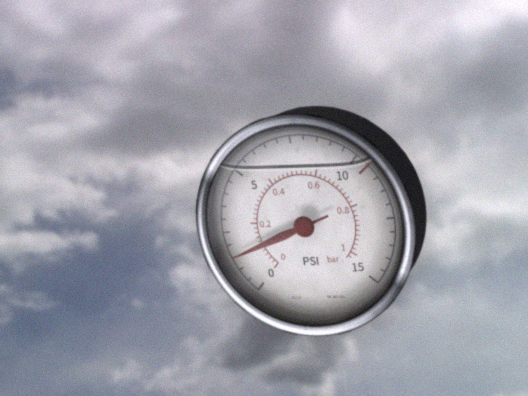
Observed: 1.5 psi
